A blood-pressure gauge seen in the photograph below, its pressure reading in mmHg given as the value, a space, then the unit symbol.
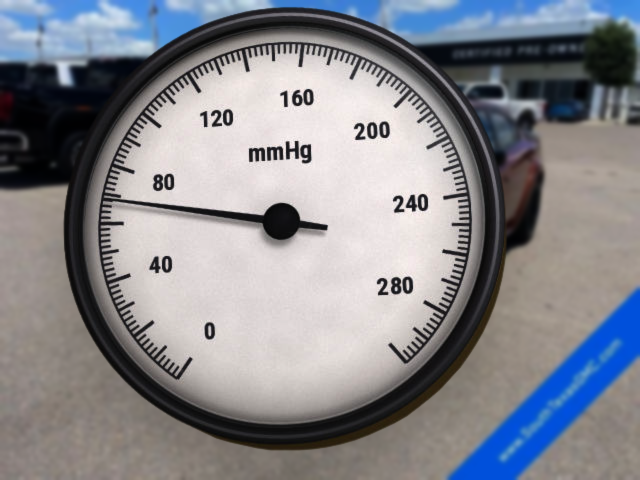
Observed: 68 mmHg
